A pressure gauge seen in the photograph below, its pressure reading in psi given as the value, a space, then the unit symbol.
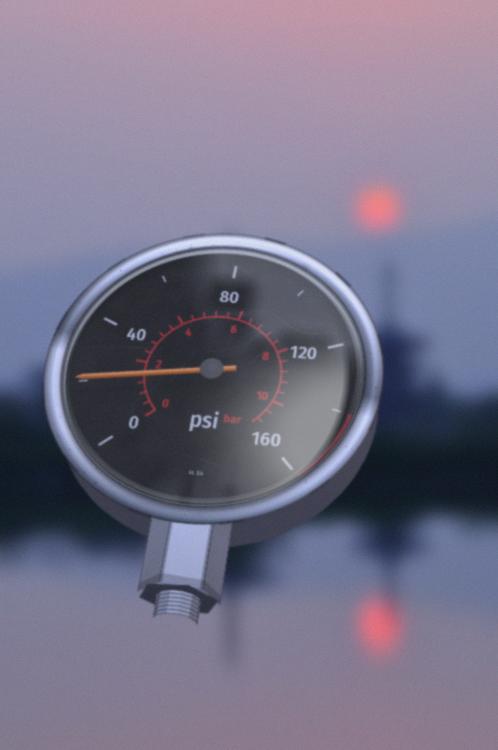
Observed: 20 psi
